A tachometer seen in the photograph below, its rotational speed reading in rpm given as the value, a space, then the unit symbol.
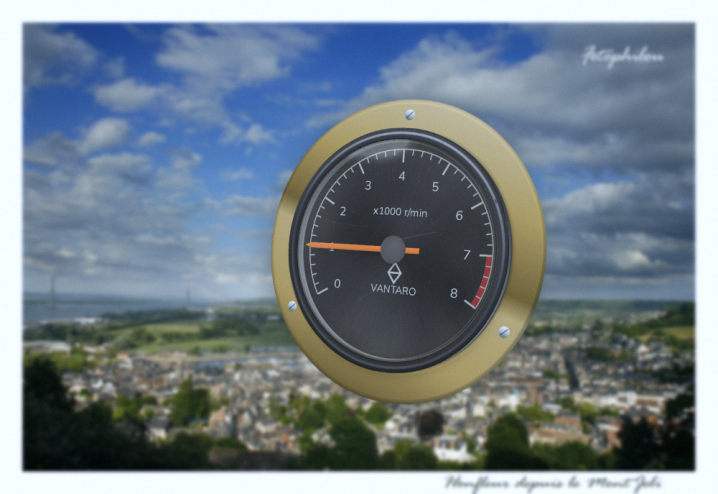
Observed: 1000 rpm
